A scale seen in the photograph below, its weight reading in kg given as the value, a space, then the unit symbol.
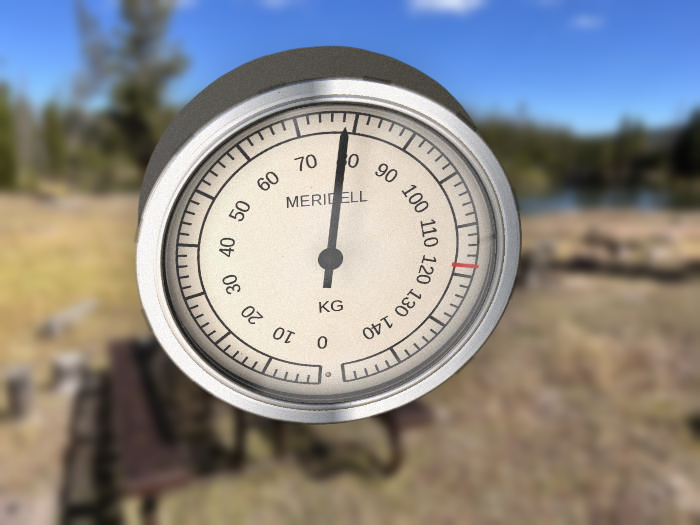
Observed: 78 kg
